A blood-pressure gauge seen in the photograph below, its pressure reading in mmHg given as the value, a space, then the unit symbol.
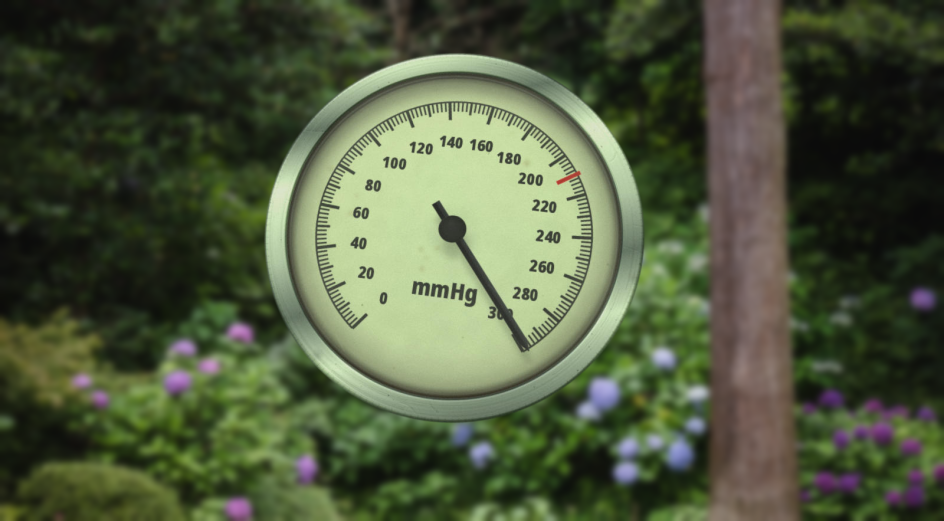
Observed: 298 mmHg
